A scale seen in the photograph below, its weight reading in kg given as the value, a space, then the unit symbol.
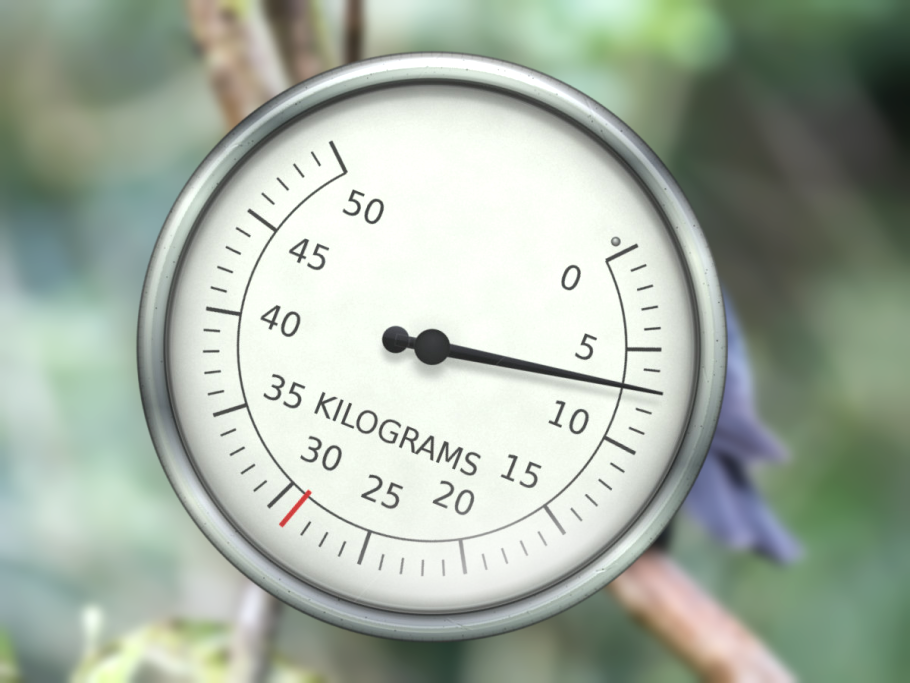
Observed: 7 kg
